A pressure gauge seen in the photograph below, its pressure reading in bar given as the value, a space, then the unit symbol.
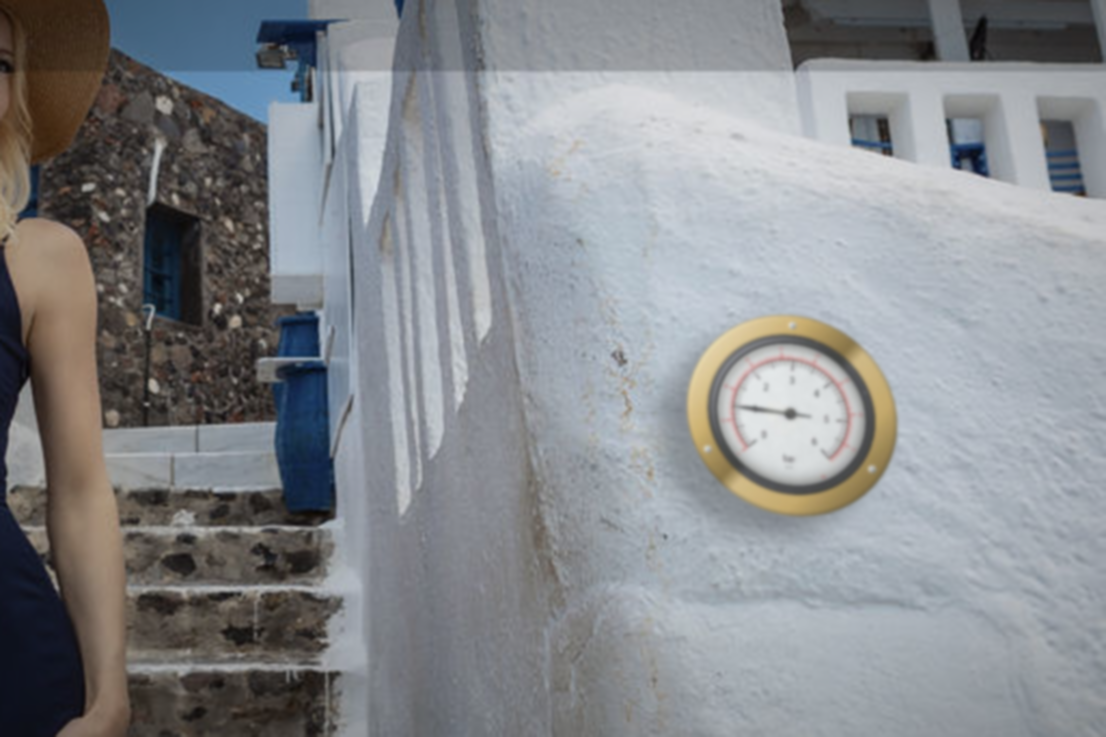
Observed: 1 bar
